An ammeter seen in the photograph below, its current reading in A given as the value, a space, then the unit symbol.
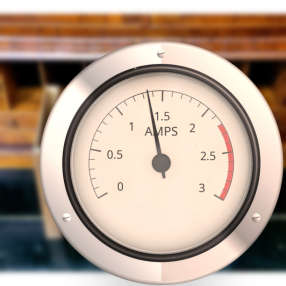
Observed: 1.35 A
